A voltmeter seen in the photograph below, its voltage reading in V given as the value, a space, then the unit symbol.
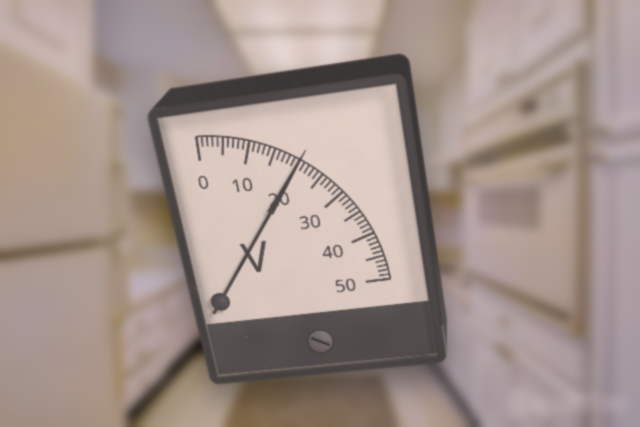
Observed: 20 V
